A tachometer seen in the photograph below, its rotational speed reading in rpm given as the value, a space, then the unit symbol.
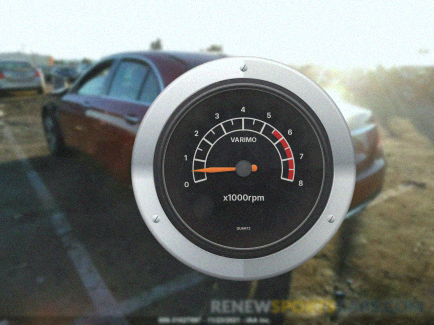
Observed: 500 rpm
